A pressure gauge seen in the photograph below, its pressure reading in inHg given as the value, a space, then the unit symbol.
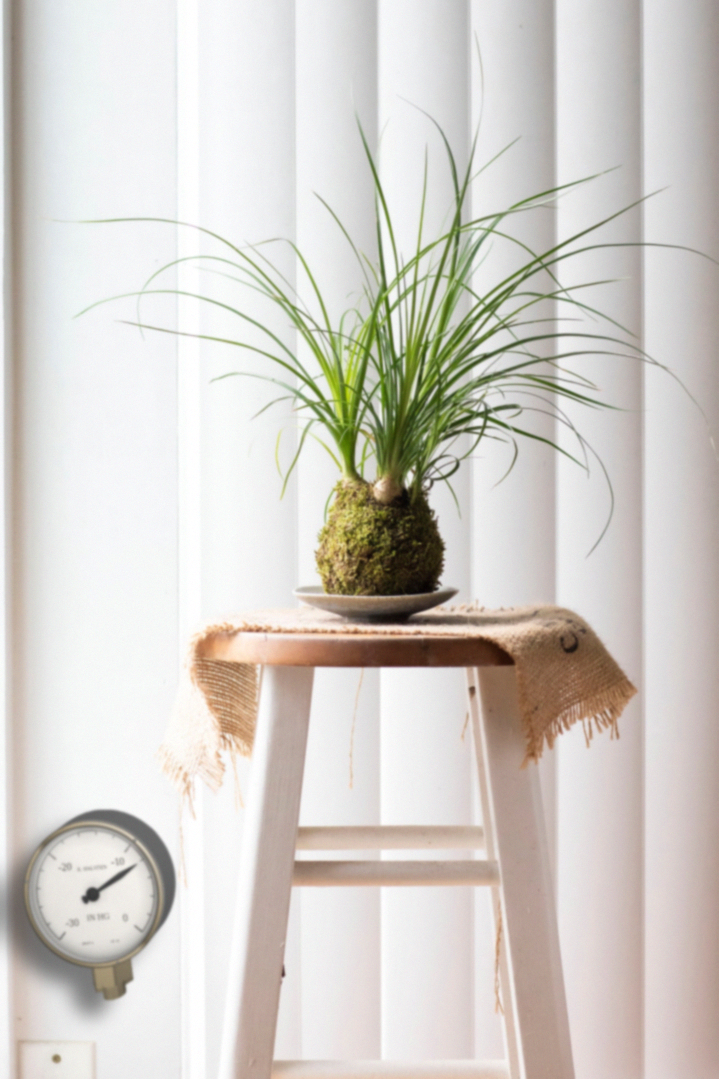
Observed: -8 inHg
